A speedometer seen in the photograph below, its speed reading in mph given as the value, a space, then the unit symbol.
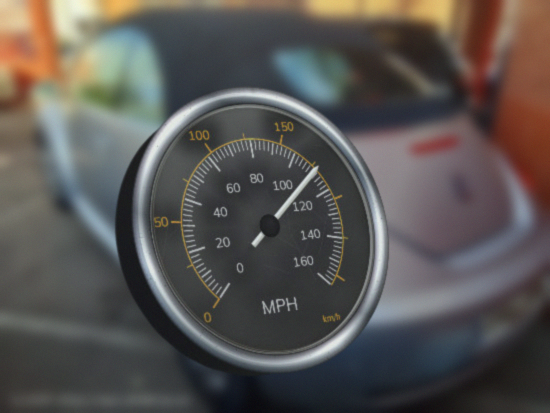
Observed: 110 mph
